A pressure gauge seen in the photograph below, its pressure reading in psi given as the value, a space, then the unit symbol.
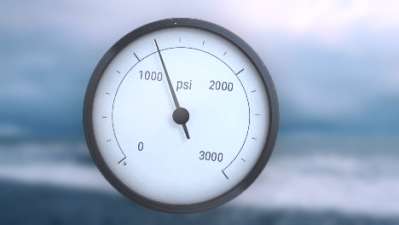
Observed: 1200 psi
